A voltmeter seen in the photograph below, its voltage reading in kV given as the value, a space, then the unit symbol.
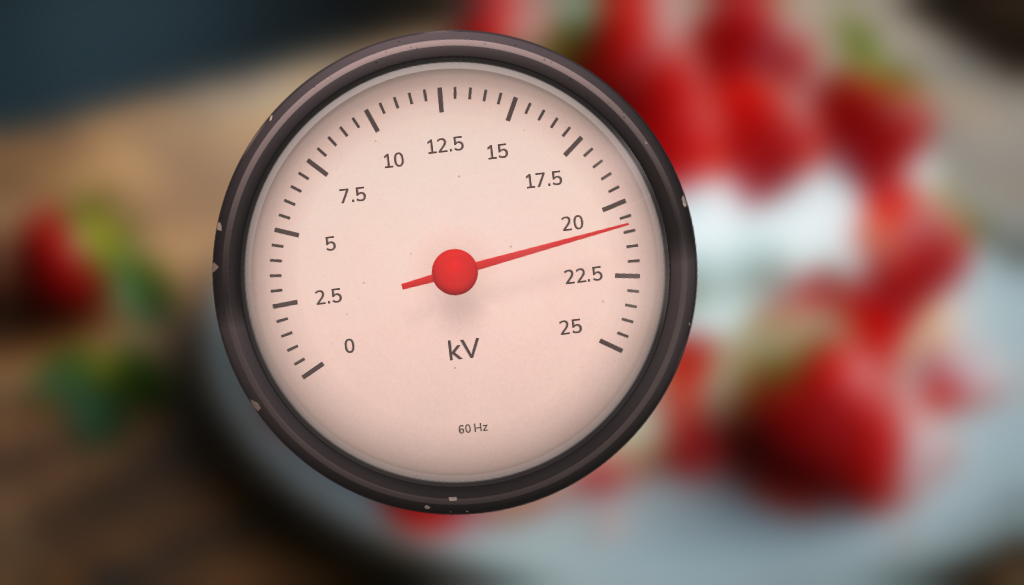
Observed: 20.75 kV
